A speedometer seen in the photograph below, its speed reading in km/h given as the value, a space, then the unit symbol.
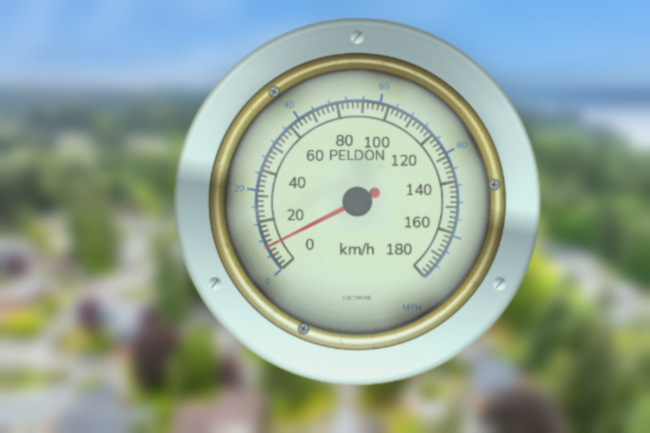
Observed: 10 km/h
